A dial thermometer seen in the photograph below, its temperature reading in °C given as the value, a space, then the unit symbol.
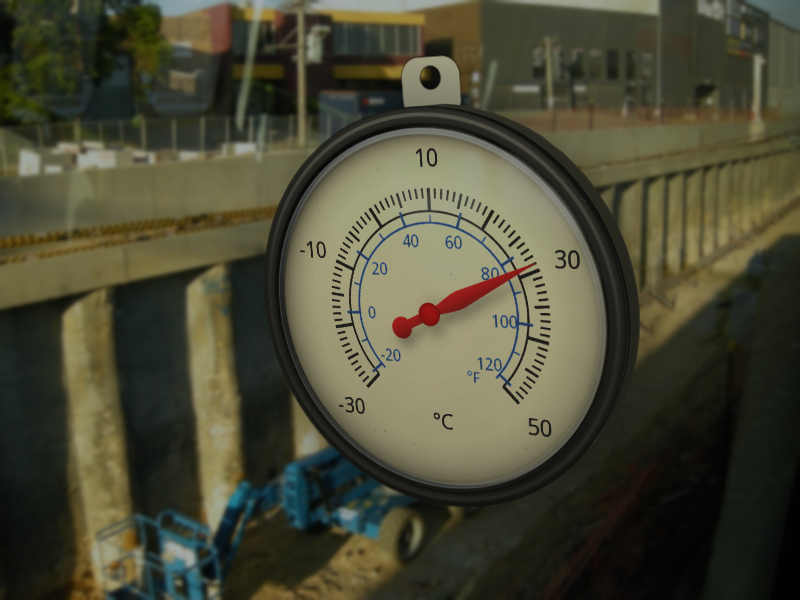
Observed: 29 °C
